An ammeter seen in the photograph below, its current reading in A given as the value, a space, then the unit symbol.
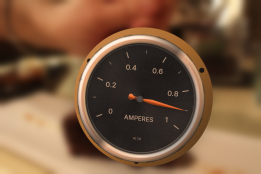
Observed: 0.9 A
